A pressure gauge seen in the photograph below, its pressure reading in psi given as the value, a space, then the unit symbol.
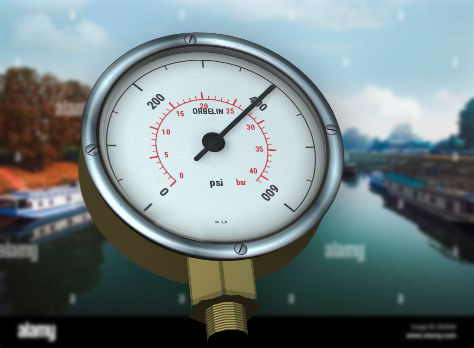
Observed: 400 psi
